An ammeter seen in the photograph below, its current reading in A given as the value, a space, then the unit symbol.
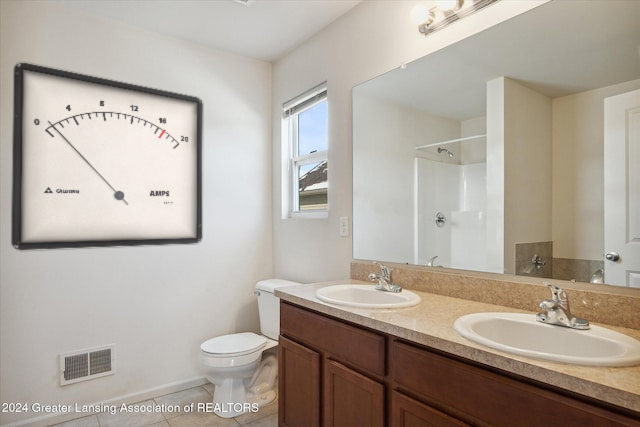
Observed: 1 A
